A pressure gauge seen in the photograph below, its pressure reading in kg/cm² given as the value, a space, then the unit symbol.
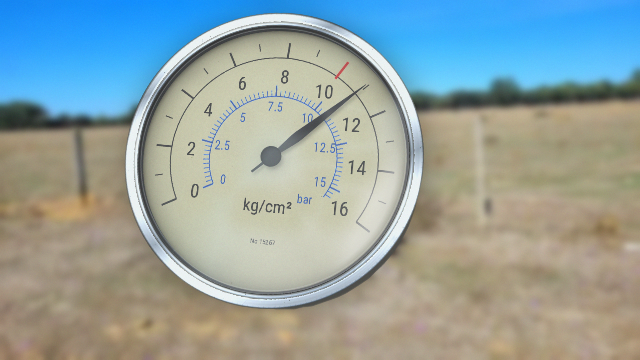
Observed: 11 kg/cm²
